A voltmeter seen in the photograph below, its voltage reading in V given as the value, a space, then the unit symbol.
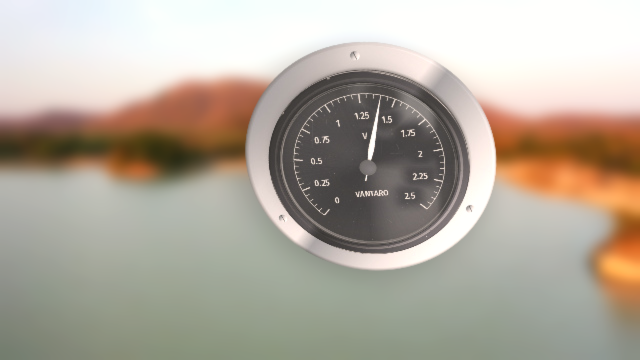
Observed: 1.4 V
